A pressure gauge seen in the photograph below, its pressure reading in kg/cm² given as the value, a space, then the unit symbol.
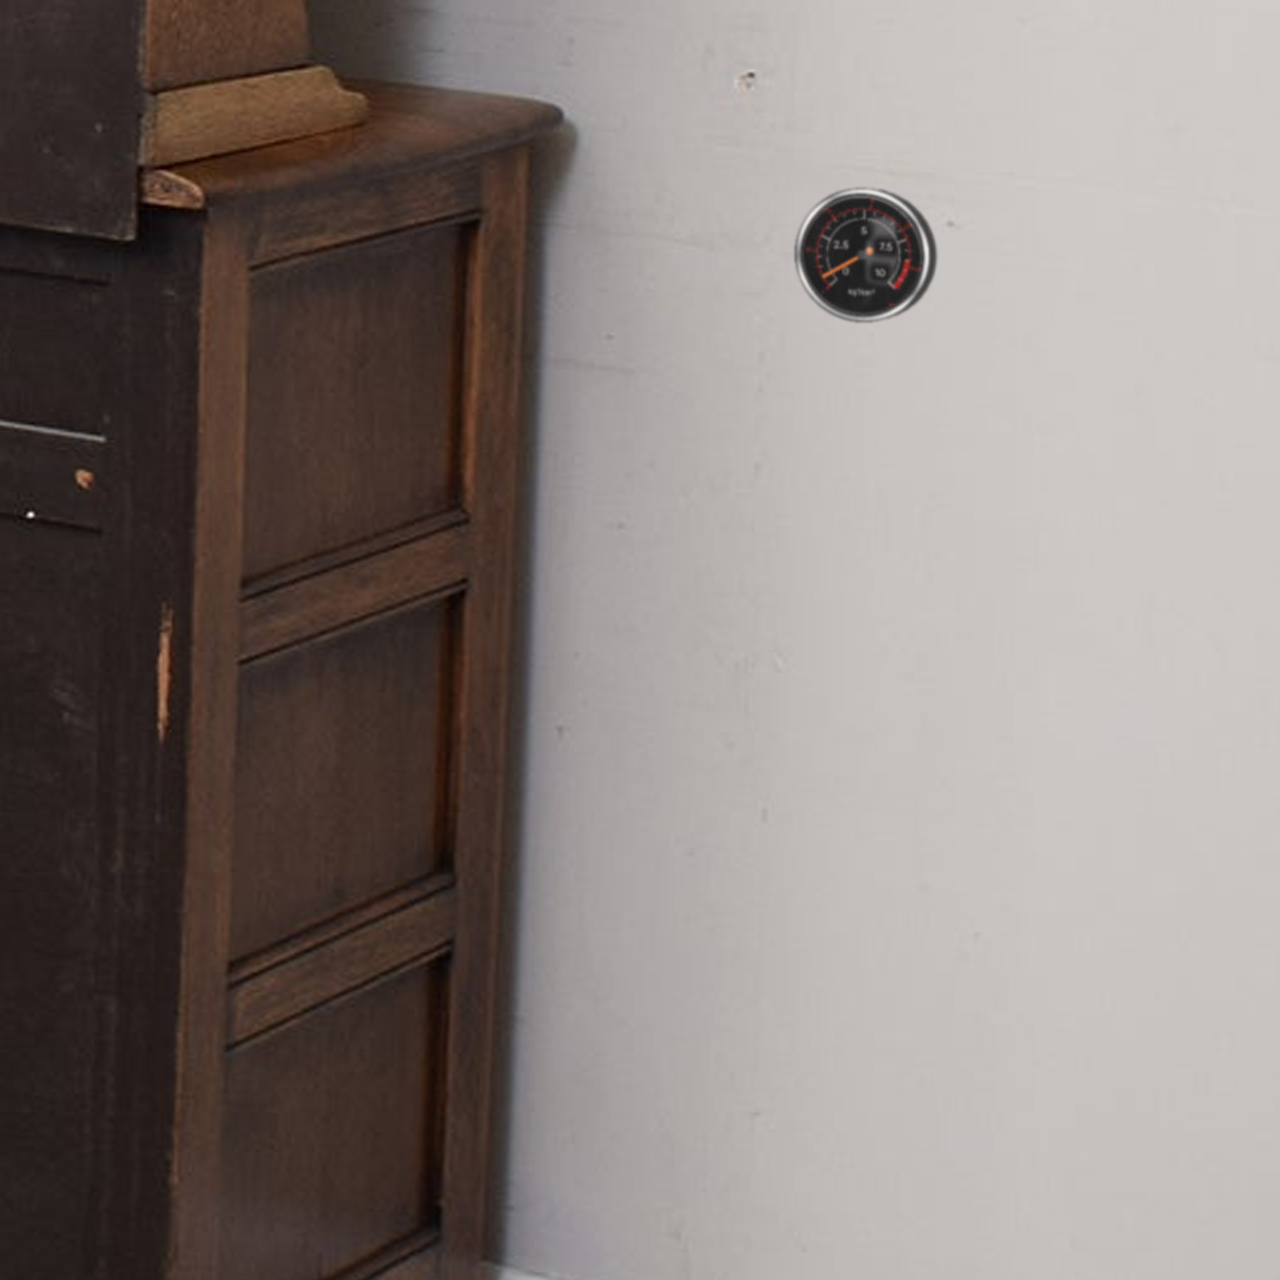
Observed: 0.5 kg/cm²
